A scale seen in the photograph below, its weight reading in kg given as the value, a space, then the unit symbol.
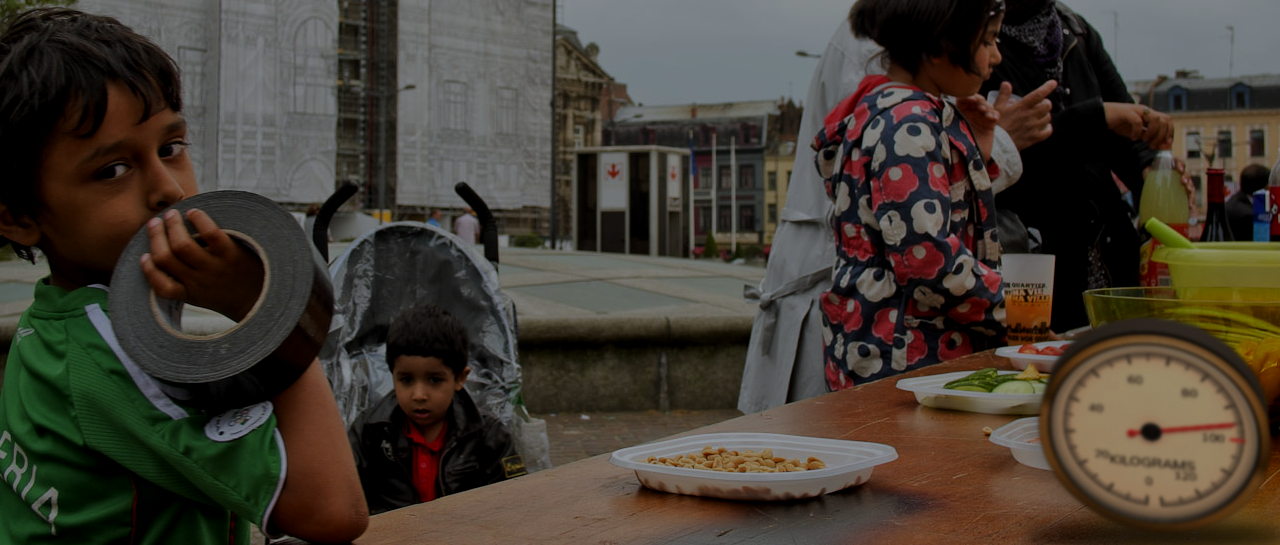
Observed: 95 kg
